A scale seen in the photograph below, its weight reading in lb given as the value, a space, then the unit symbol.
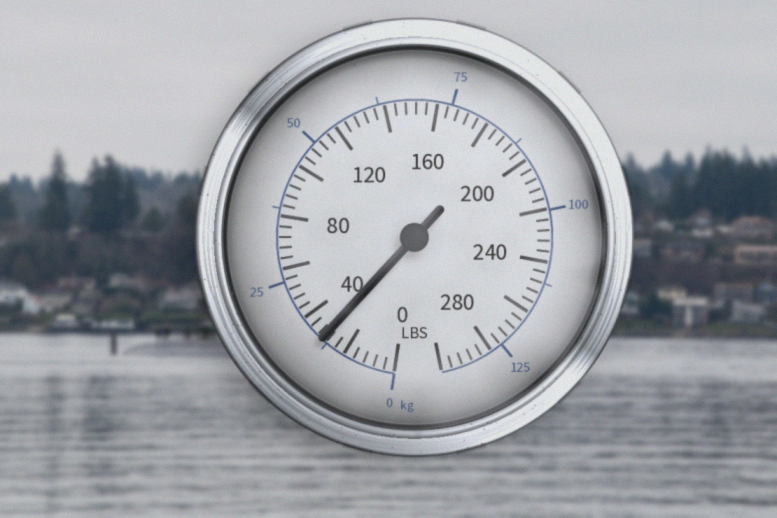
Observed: 30 lb
